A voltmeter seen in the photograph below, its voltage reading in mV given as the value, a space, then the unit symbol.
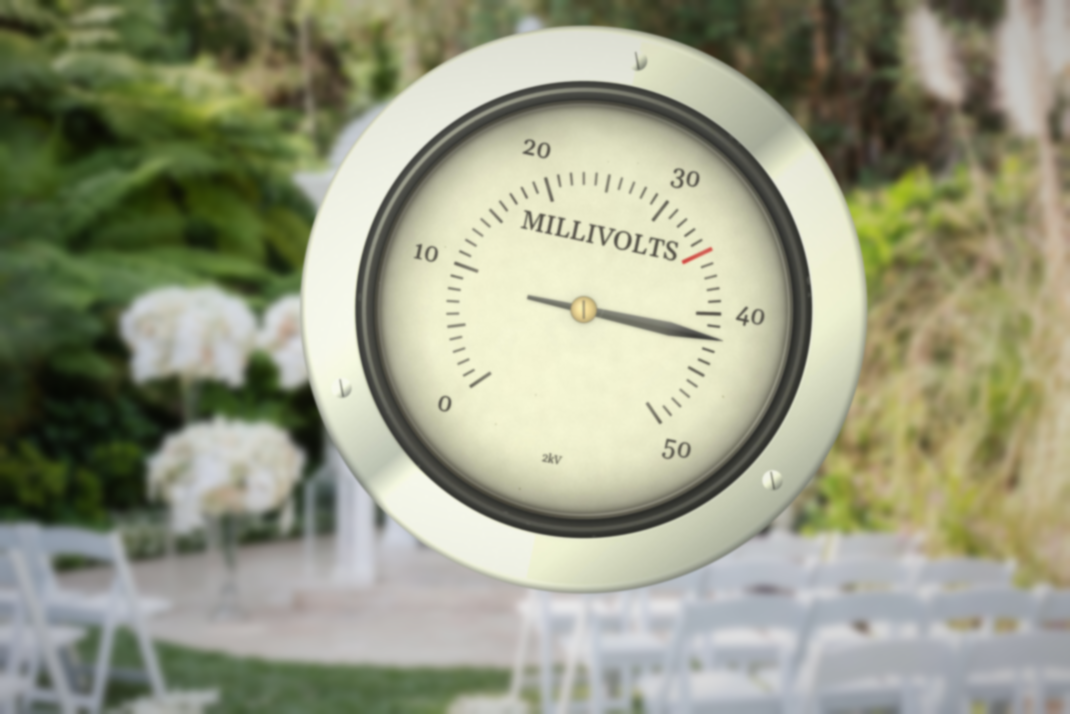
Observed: 42 mV
